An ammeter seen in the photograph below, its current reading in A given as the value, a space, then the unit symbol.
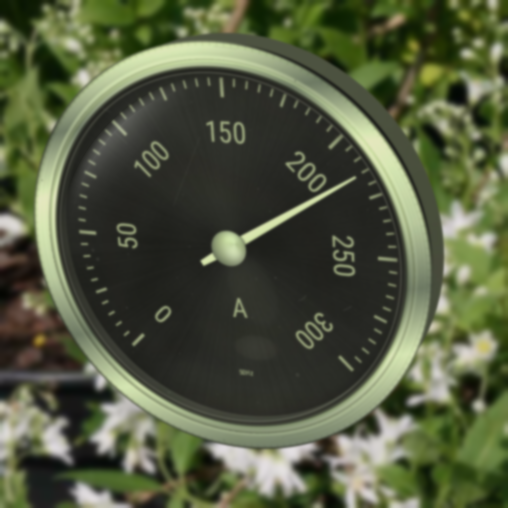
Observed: 215 A
